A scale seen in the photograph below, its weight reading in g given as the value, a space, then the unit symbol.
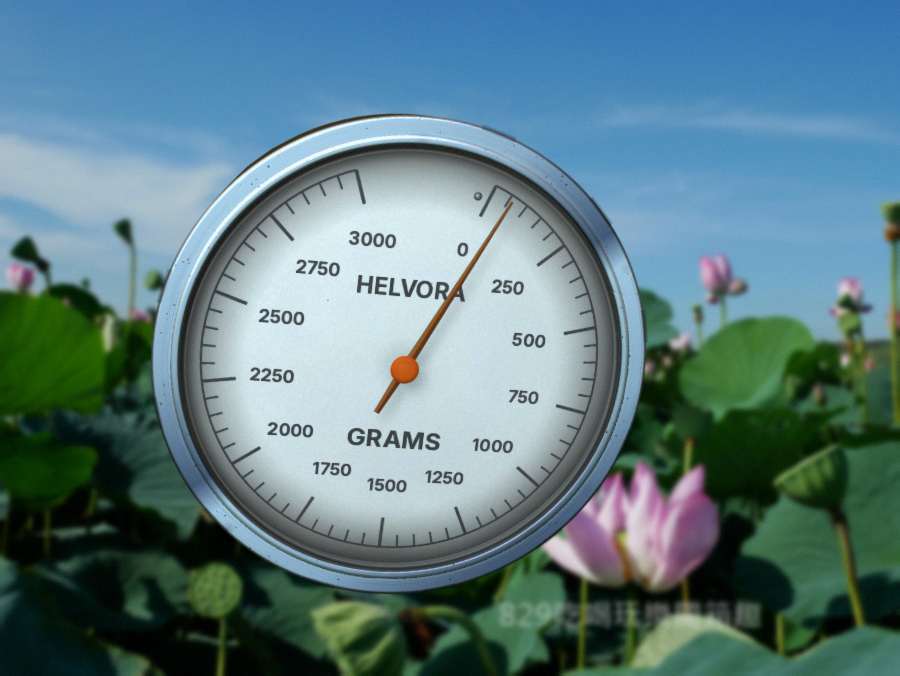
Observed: 50 g
